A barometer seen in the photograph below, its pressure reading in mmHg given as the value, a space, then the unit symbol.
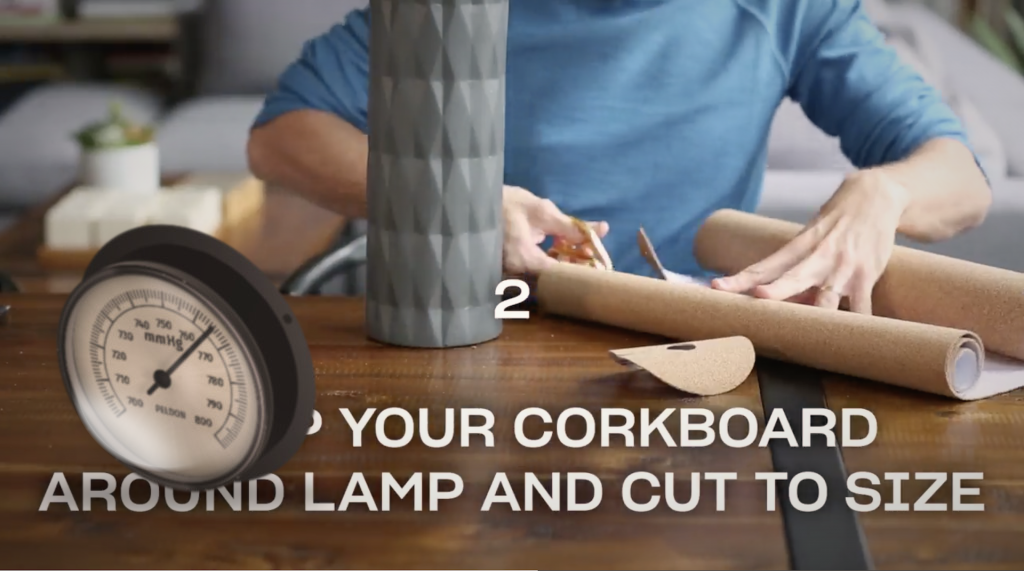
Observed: 765 mmHg
